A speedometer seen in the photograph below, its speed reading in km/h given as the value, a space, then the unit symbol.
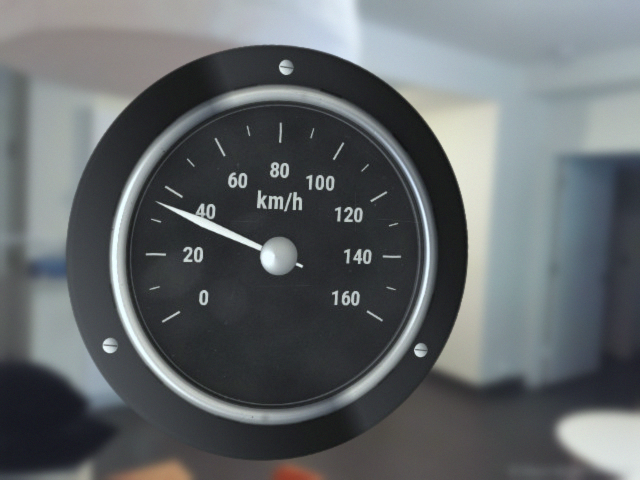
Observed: 35 km/h
